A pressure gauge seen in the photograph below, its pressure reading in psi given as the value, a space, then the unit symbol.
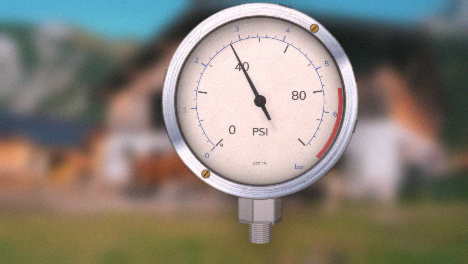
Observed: 40 psi
